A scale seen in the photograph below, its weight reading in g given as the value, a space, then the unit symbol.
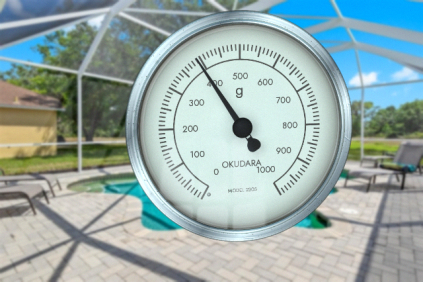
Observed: 390 g
